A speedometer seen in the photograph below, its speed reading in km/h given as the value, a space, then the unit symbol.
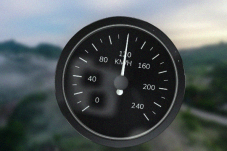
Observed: 120 km/h
